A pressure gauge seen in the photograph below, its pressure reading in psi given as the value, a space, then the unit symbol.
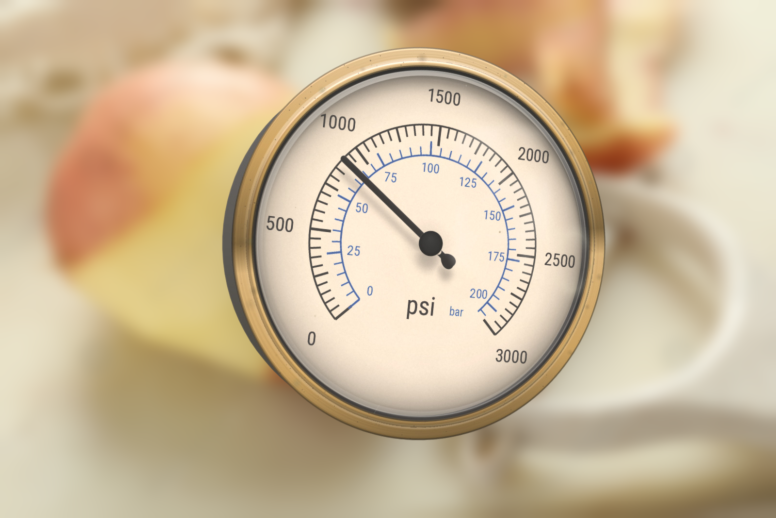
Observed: 900 psi
